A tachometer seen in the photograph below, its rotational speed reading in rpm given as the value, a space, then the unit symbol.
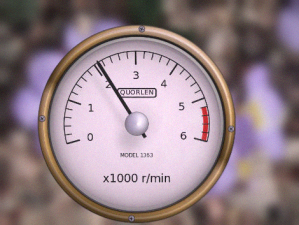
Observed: 2100 rpm
